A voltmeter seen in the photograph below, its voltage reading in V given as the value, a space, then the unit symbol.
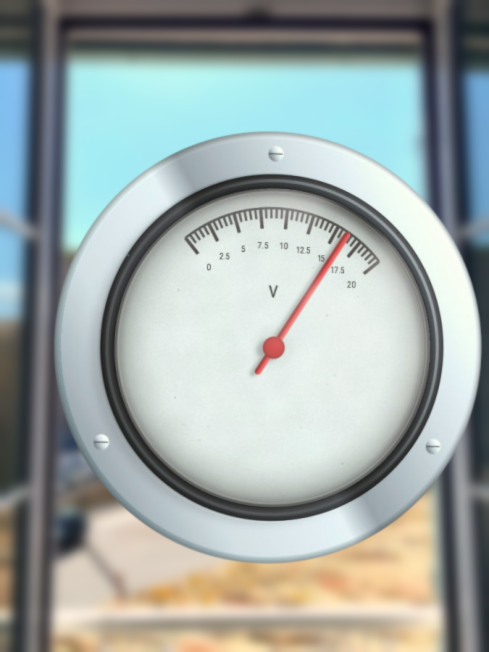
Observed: 16 V
